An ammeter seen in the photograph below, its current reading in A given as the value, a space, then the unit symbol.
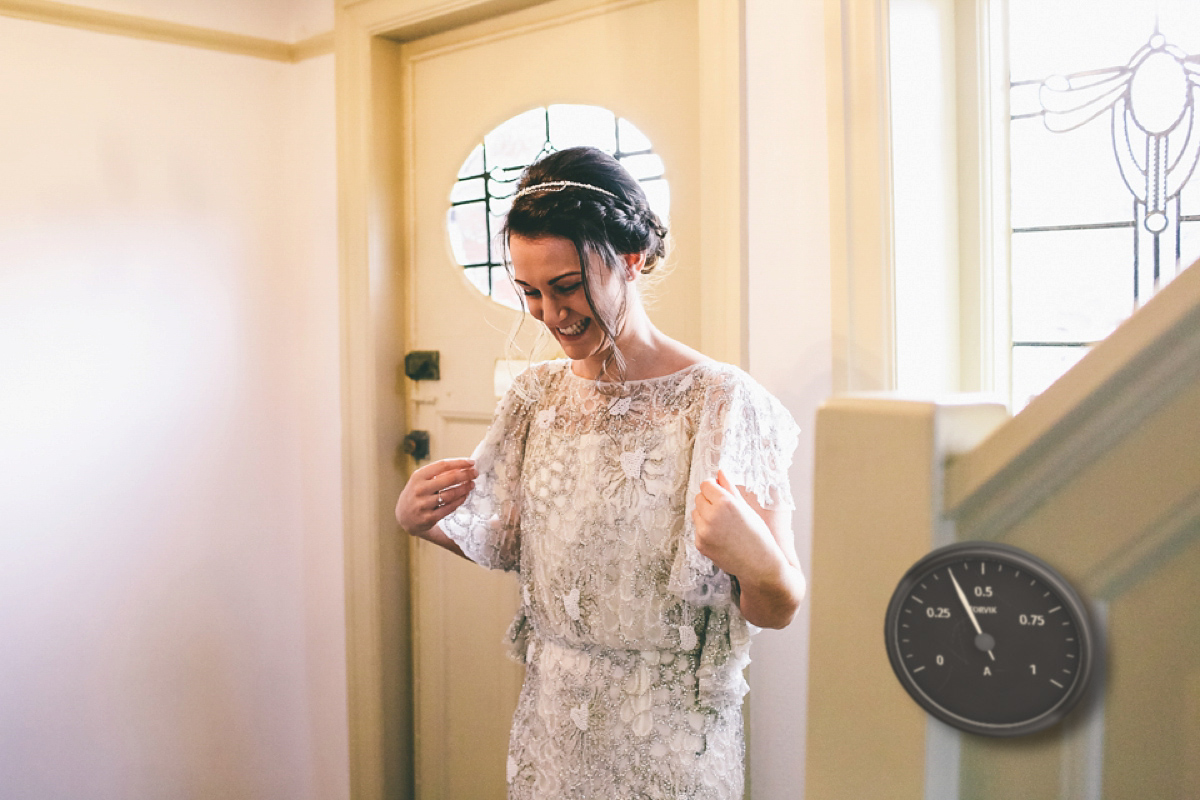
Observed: 0.4 A
